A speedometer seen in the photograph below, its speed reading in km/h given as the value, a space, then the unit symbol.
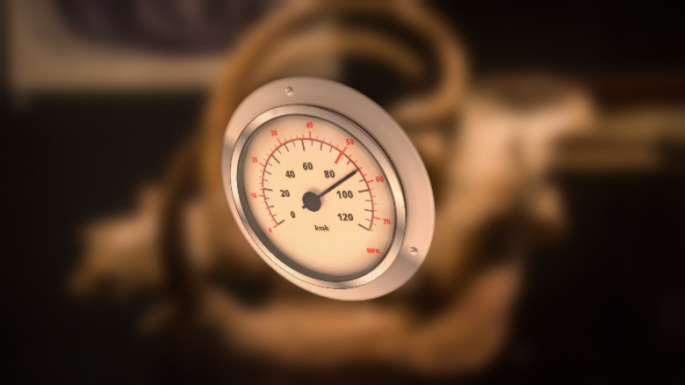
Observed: 90 km/h
